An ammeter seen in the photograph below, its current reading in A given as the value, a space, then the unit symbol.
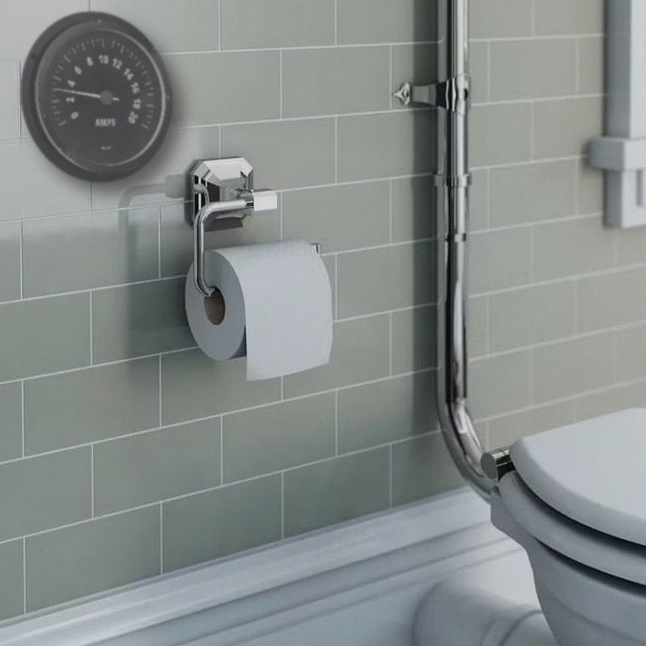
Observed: 3 A
